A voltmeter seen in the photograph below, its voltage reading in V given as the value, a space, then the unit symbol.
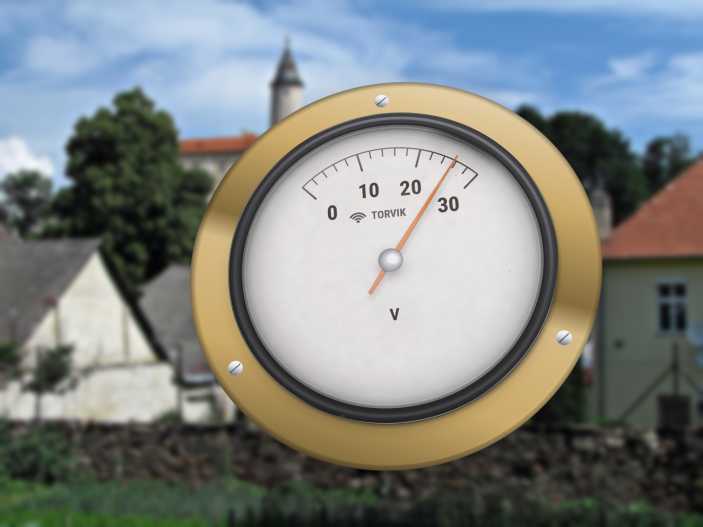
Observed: 26 V
